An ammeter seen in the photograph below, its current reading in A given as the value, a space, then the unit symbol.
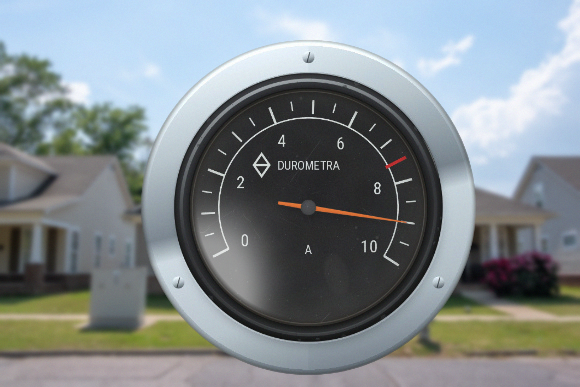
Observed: 9 A
